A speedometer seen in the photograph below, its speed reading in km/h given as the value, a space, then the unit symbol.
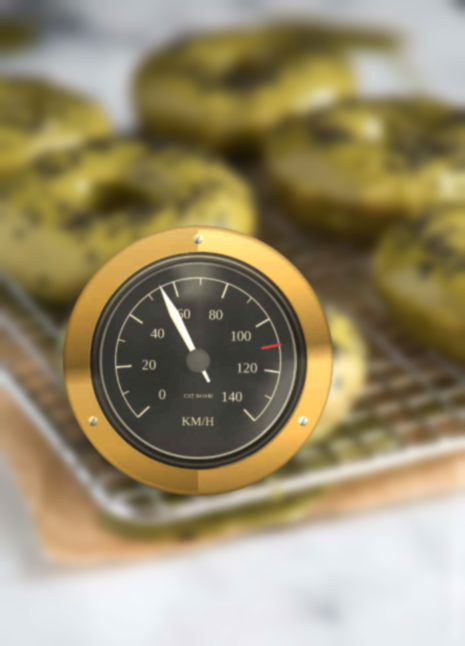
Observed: 55 km/h
